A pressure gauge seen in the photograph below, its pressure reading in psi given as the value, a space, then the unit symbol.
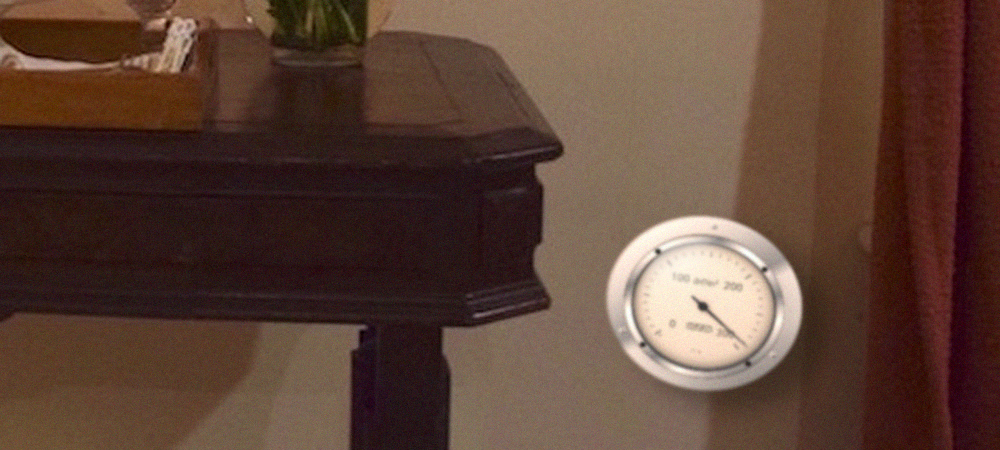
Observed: 290 psi
